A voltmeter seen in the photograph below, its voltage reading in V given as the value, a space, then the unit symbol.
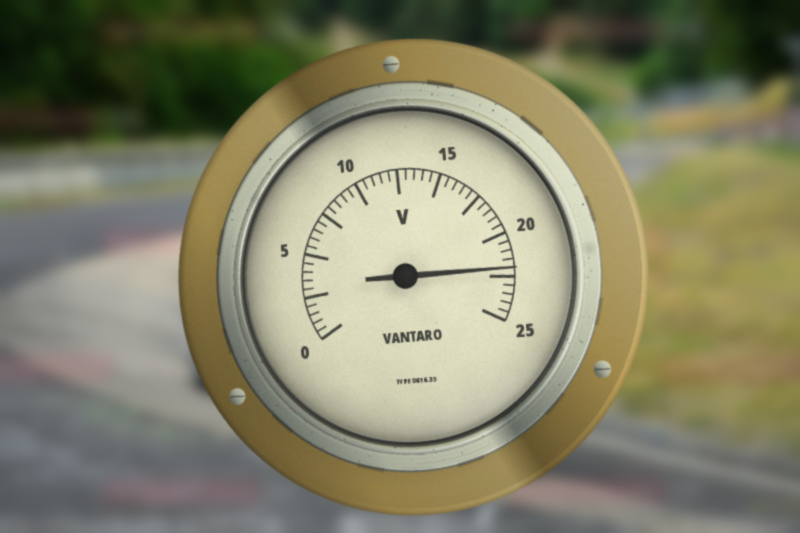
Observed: 22 V
